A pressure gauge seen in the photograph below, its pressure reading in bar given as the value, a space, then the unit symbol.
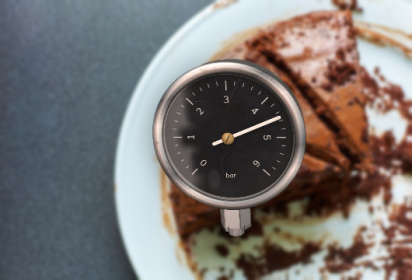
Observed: 4.5 bar
